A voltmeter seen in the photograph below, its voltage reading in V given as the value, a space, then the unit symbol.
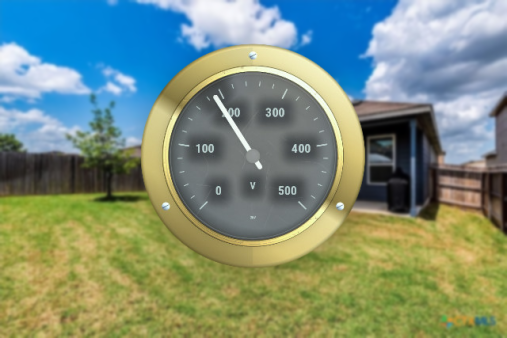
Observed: 190 V
